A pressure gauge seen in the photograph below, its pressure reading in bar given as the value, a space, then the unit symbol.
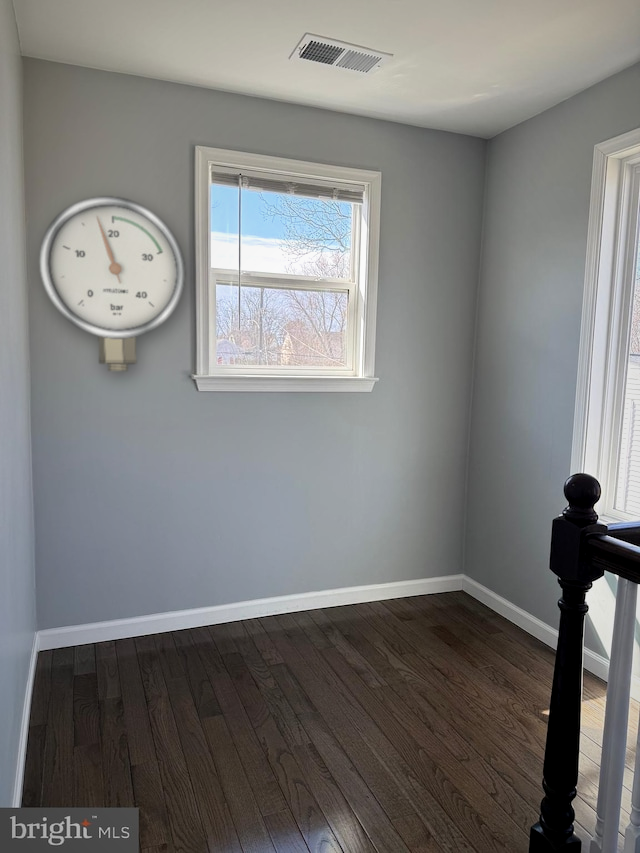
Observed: 17.5 bar
